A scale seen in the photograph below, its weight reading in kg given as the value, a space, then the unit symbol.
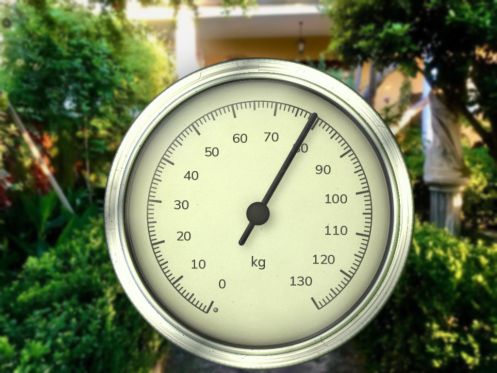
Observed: 79 kg
